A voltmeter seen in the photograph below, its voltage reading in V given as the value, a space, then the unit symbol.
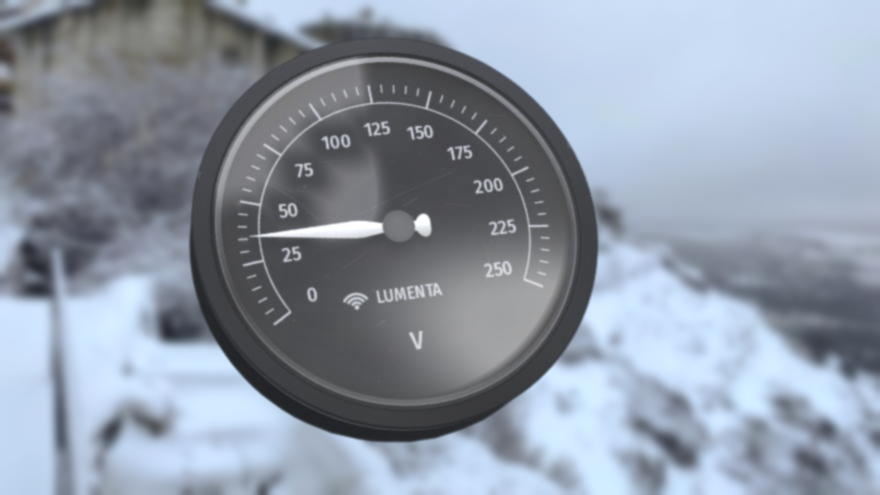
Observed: 35 V
